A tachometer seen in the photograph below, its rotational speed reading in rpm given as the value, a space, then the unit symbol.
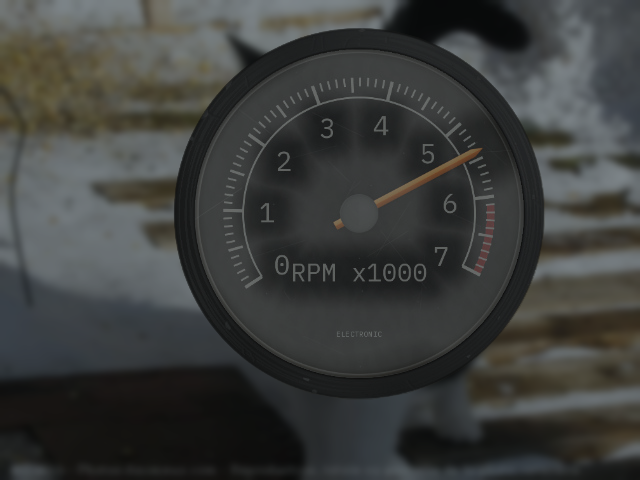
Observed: 5400 rpm
